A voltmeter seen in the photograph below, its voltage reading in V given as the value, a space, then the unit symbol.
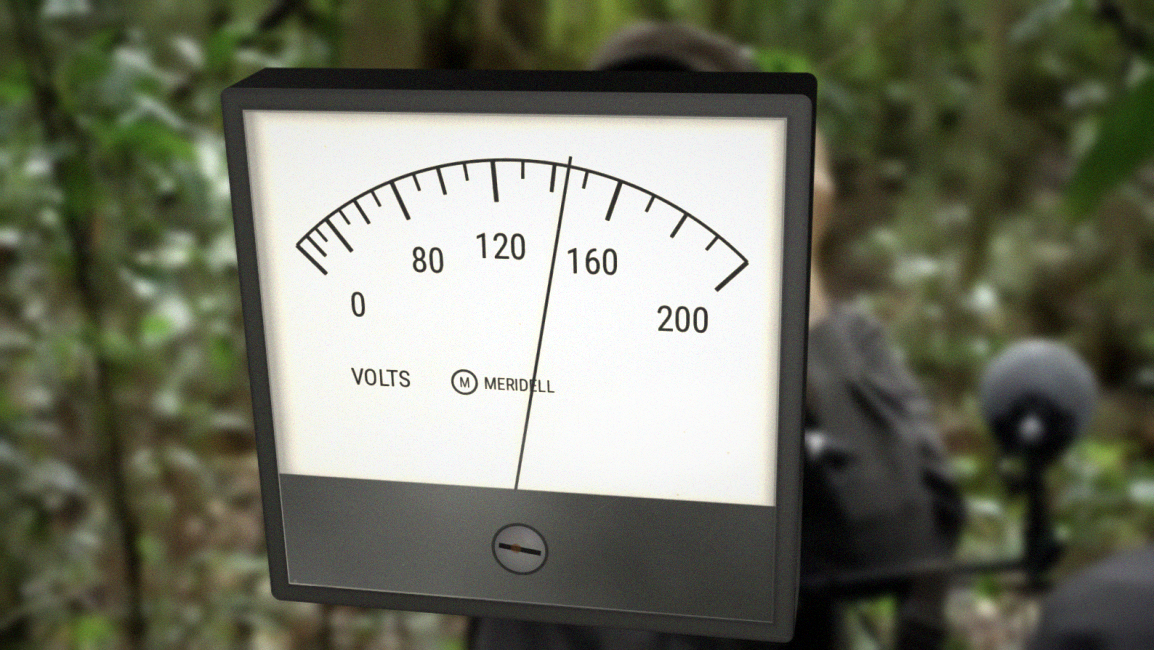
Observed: 145 V
